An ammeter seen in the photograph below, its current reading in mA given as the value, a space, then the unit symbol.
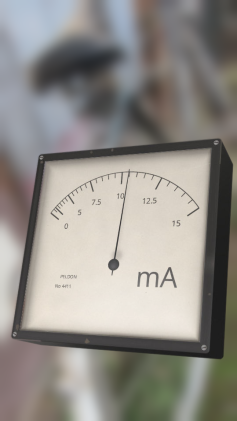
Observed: 10.5 mA
